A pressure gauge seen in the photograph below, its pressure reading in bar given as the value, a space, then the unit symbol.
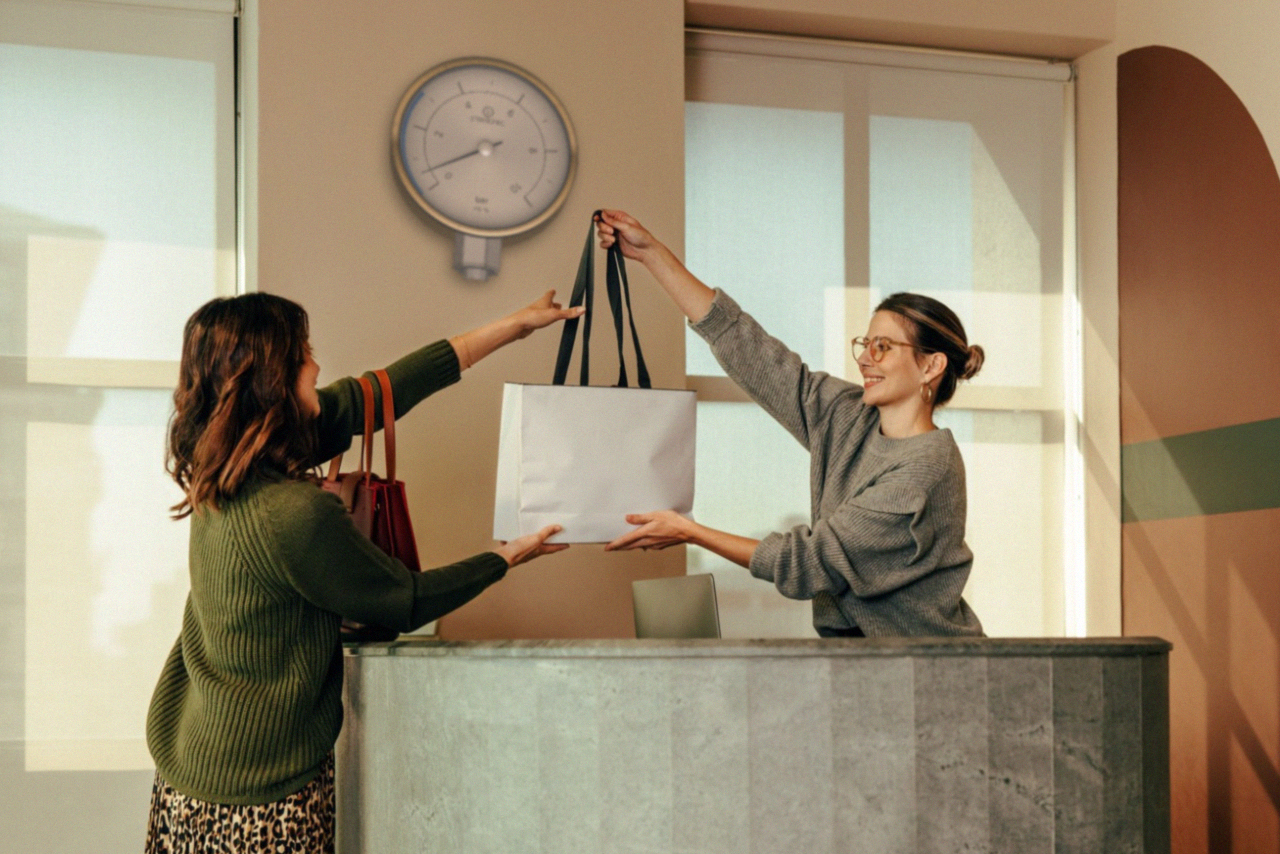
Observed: 0.5 bar
